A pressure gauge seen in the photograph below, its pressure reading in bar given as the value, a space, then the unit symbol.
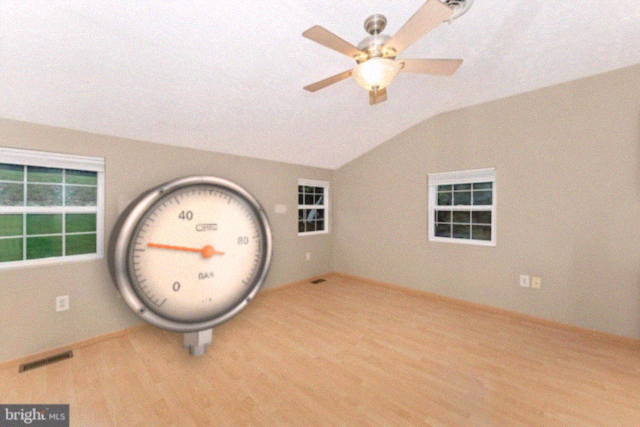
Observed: 22 bar
